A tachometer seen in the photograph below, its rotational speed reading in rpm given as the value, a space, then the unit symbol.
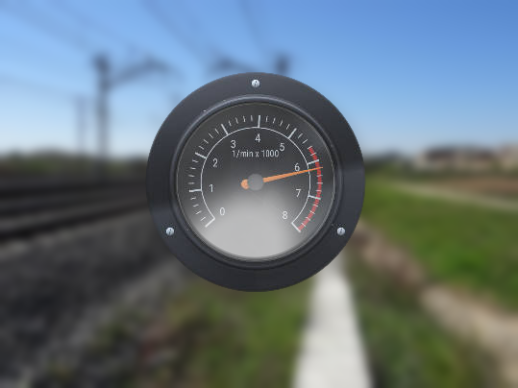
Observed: 6200 rpm
